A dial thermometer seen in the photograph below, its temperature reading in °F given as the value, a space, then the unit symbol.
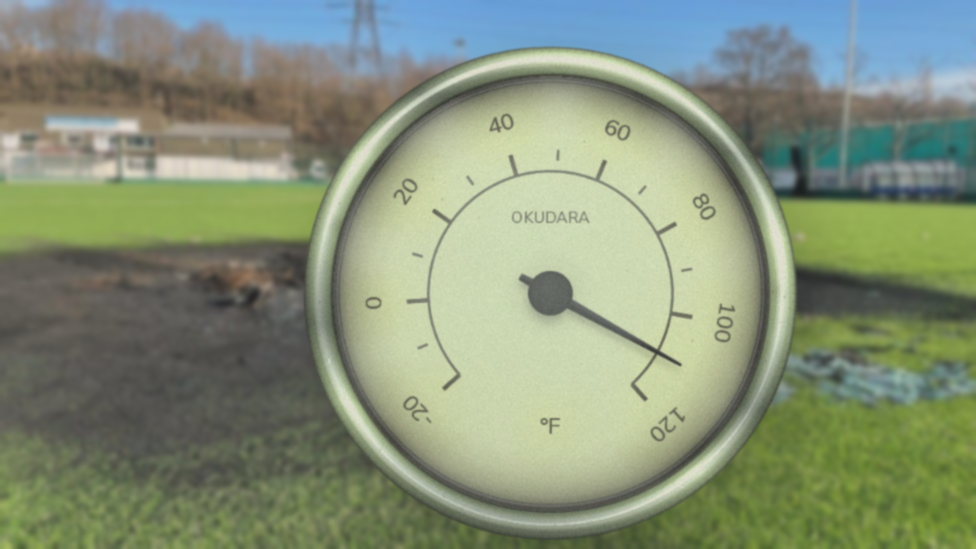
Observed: 110 °F
